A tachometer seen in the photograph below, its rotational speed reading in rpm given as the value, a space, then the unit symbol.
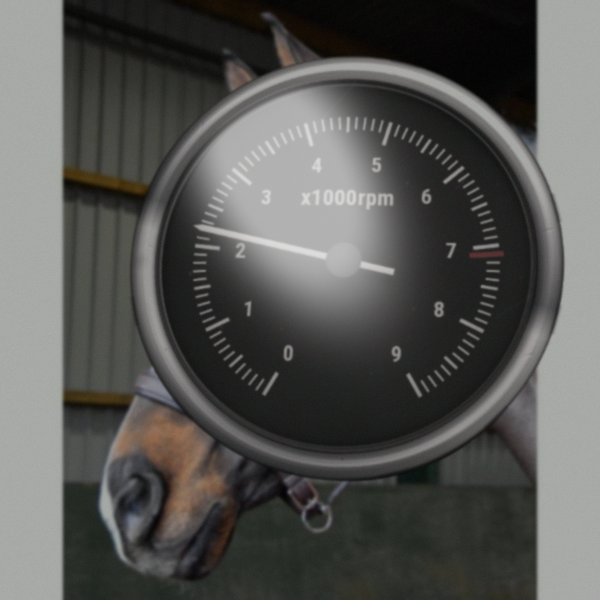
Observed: 2200 rpm
